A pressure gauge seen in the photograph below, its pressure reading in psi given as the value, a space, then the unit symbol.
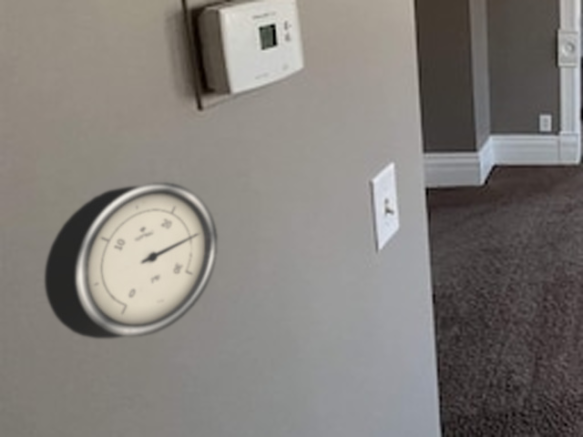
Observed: 25 psi
